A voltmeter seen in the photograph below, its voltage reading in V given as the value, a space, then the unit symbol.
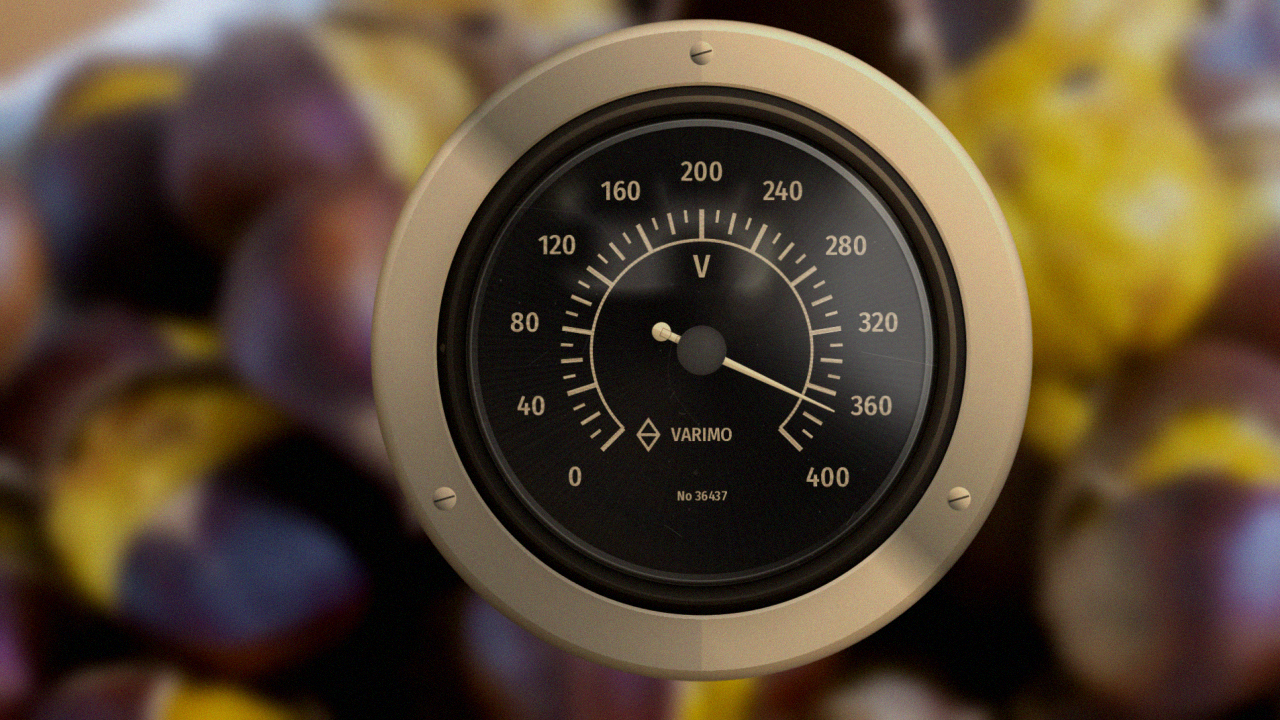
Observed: 370 V
